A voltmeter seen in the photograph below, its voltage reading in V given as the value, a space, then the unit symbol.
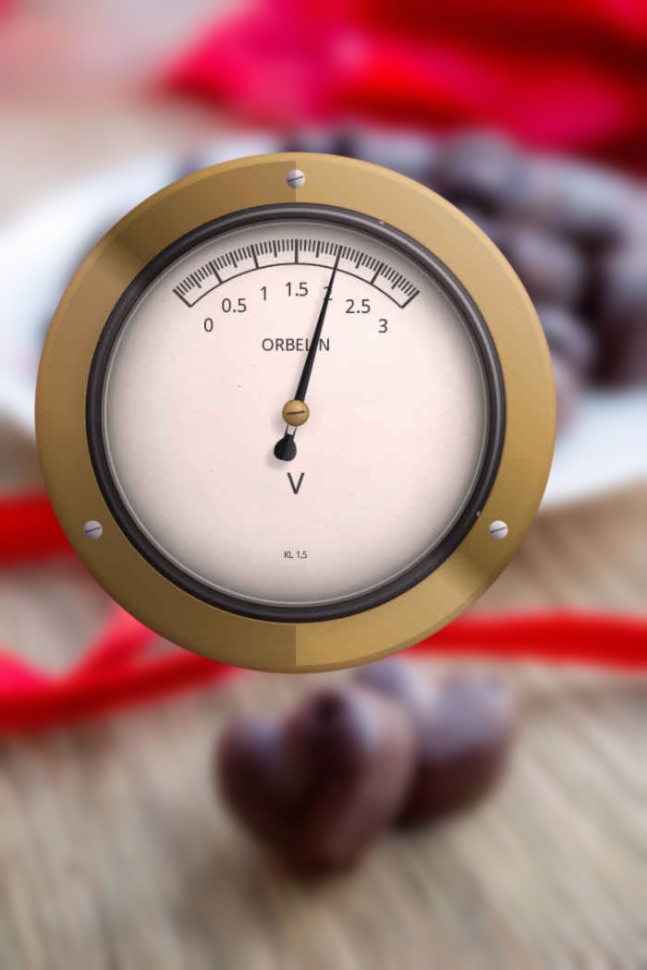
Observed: 2 V
